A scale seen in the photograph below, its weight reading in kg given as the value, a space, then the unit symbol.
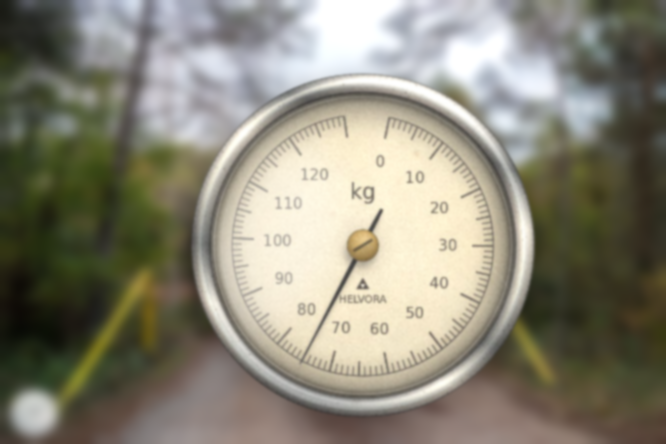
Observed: 75 kg
